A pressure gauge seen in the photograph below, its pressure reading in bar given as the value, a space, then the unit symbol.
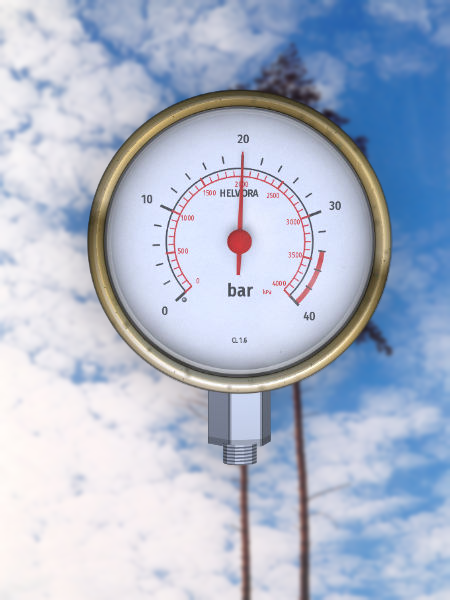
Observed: 20 bar
